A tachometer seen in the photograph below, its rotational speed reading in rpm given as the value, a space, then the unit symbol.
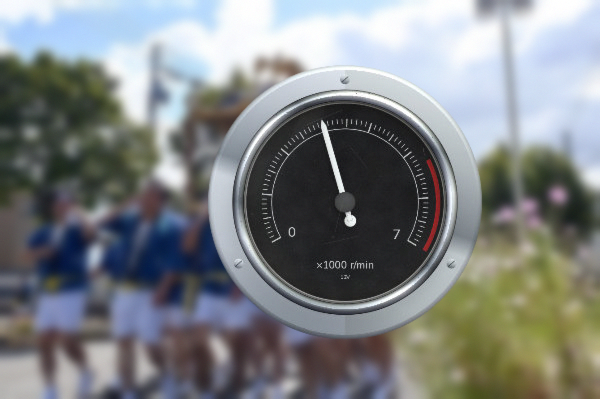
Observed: 3000 rpm
